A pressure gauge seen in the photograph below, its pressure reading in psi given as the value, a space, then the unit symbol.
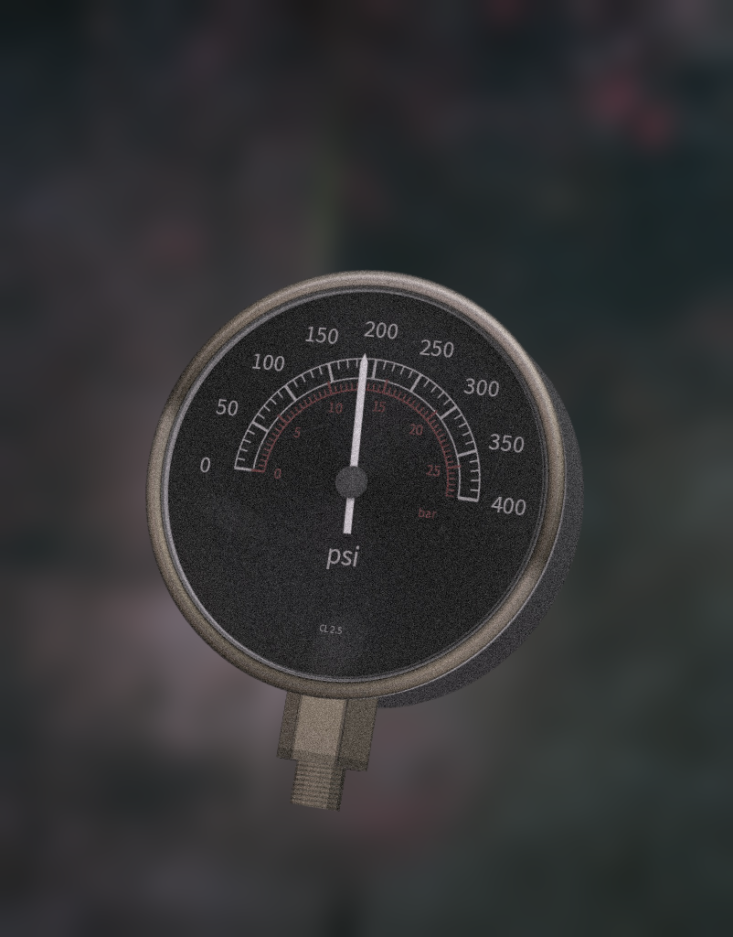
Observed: 190 psi
